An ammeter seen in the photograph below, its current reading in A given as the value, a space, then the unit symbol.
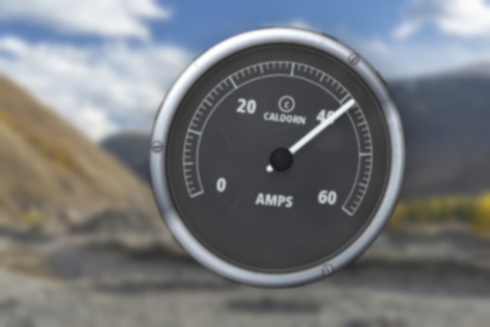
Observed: 41 A
